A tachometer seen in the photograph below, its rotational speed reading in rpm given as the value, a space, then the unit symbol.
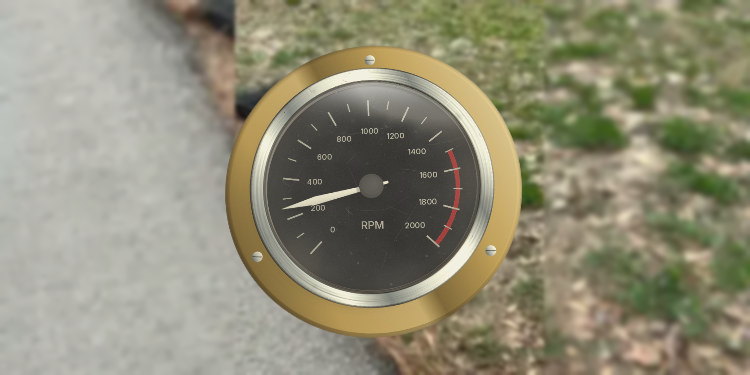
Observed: 250 rpm
